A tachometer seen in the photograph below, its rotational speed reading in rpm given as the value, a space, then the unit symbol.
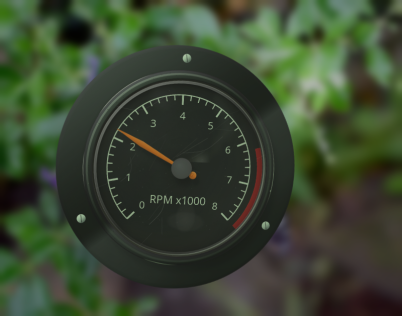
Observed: 2200 rpm
